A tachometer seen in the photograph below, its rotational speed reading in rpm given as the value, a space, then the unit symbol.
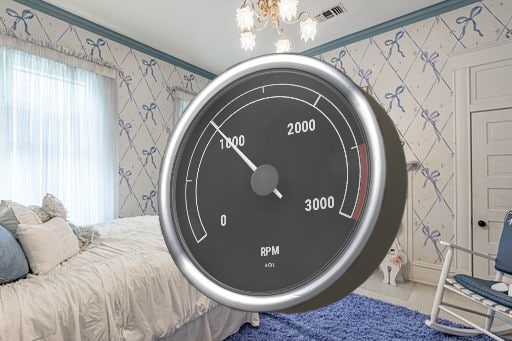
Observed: 1000 rpm
